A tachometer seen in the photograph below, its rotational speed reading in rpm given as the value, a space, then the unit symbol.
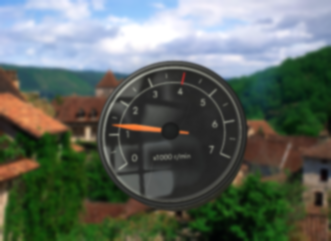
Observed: 1250 rpm
